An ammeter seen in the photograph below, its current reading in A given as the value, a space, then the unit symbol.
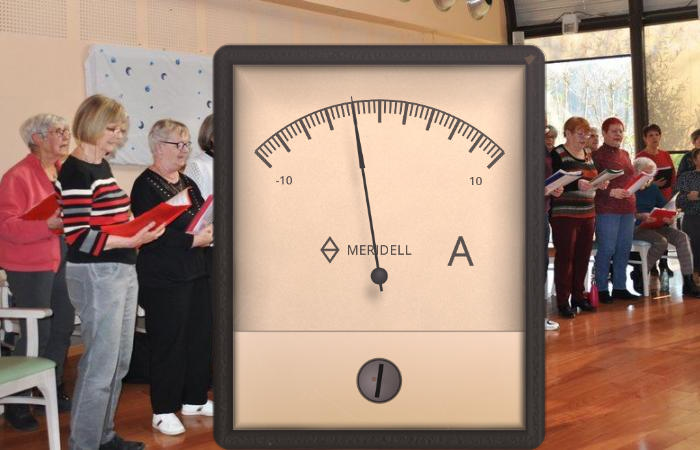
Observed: -2 A
